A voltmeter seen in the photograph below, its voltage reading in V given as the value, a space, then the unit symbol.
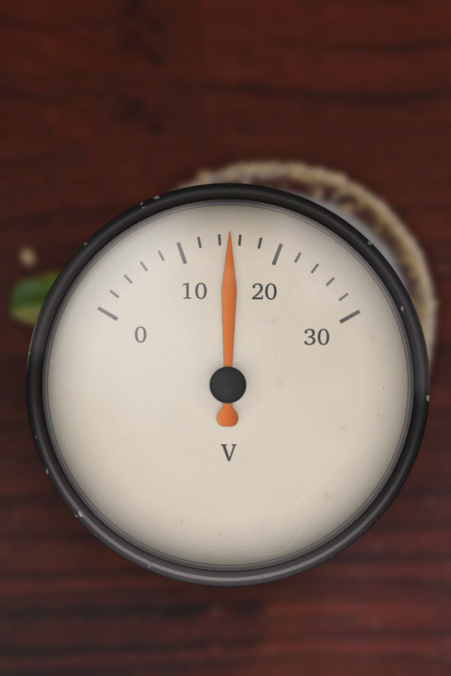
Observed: 15 V
